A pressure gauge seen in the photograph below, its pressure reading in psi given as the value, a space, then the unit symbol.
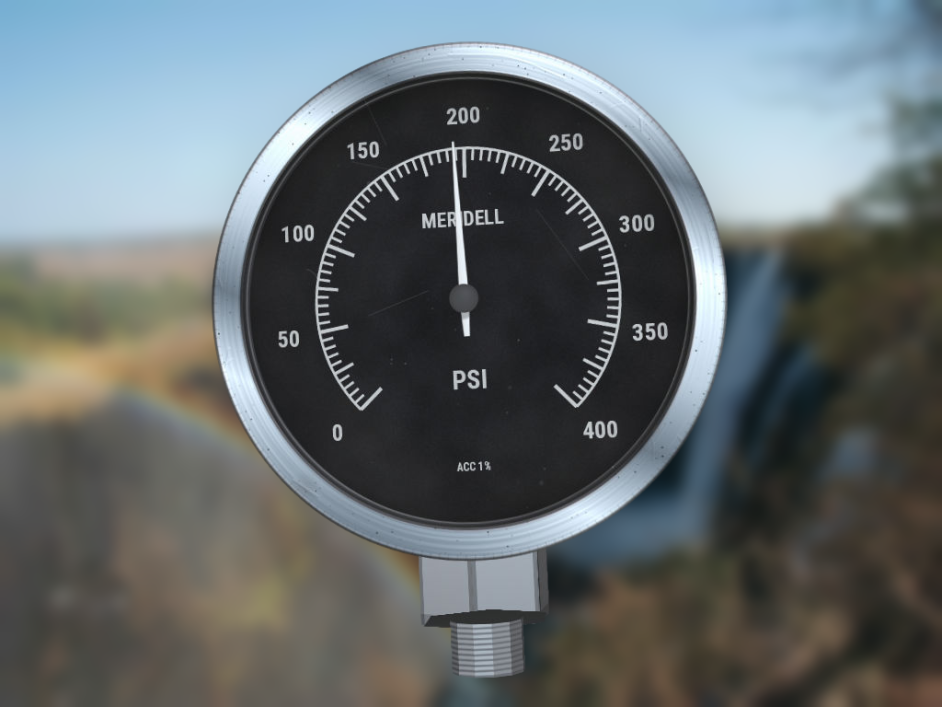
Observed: 195 psi
